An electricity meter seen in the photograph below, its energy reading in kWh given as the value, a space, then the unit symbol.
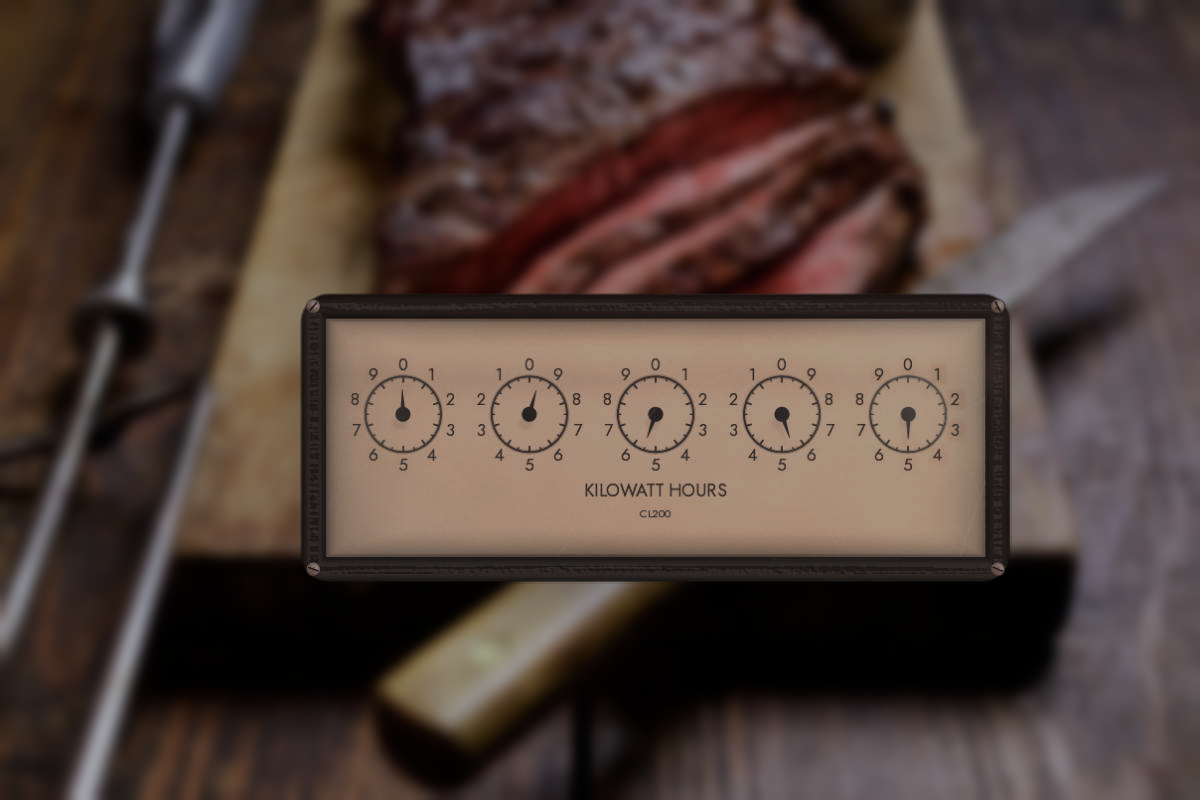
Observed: 99555 kWh
